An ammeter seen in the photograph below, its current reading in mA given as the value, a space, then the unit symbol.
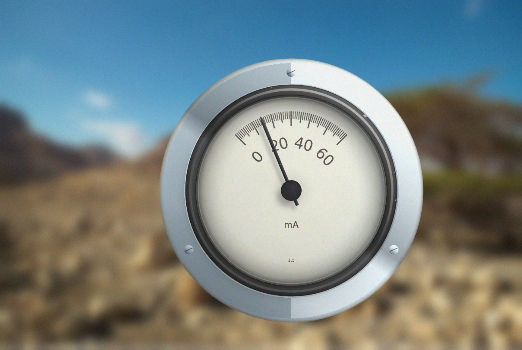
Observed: 15 mA
